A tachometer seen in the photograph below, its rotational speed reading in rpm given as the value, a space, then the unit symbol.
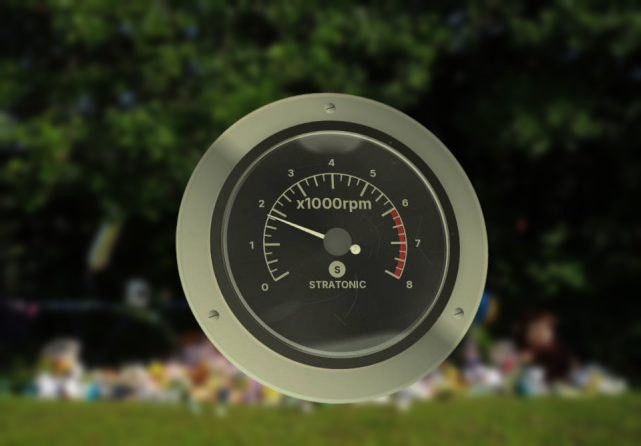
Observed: 1750 rpm
